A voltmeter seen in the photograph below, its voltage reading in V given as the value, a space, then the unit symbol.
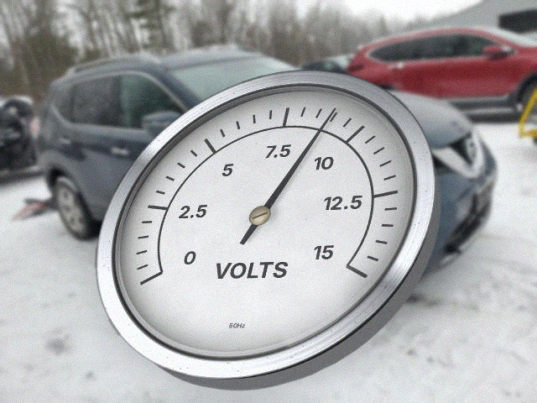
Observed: 9 V
